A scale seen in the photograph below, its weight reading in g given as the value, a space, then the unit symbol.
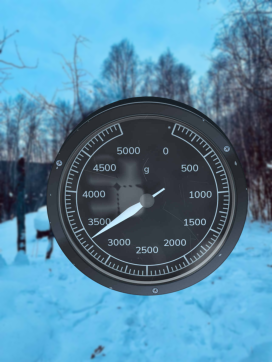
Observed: 3350 g
